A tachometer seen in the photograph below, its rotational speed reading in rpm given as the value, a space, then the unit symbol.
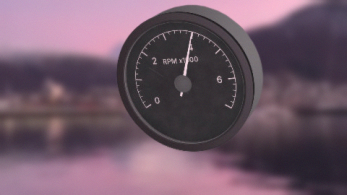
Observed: 4000 rpm
